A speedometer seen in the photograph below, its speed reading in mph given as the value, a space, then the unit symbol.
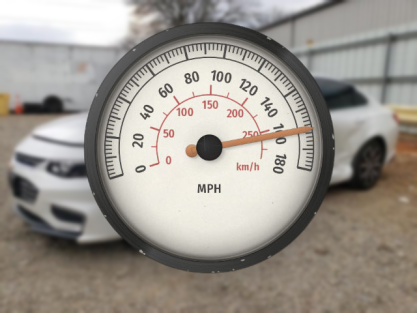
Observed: 160 mph
